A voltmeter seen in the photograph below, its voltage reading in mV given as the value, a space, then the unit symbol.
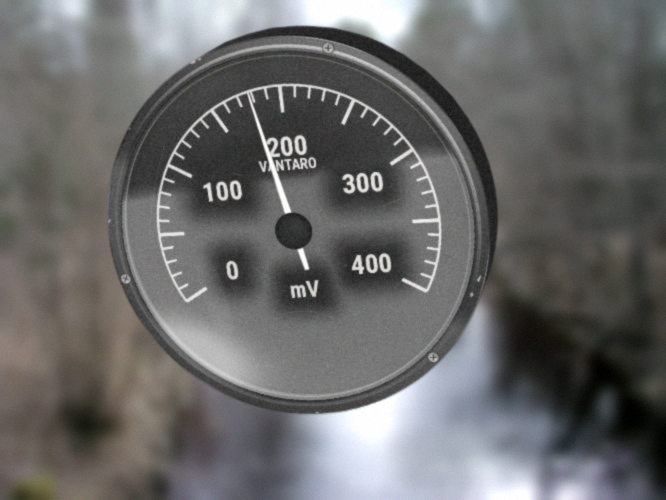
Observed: 180 mV
